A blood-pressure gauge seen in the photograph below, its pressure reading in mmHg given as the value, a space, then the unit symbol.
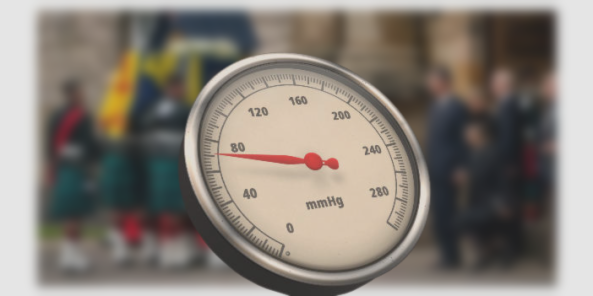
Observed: 70 mmHg
